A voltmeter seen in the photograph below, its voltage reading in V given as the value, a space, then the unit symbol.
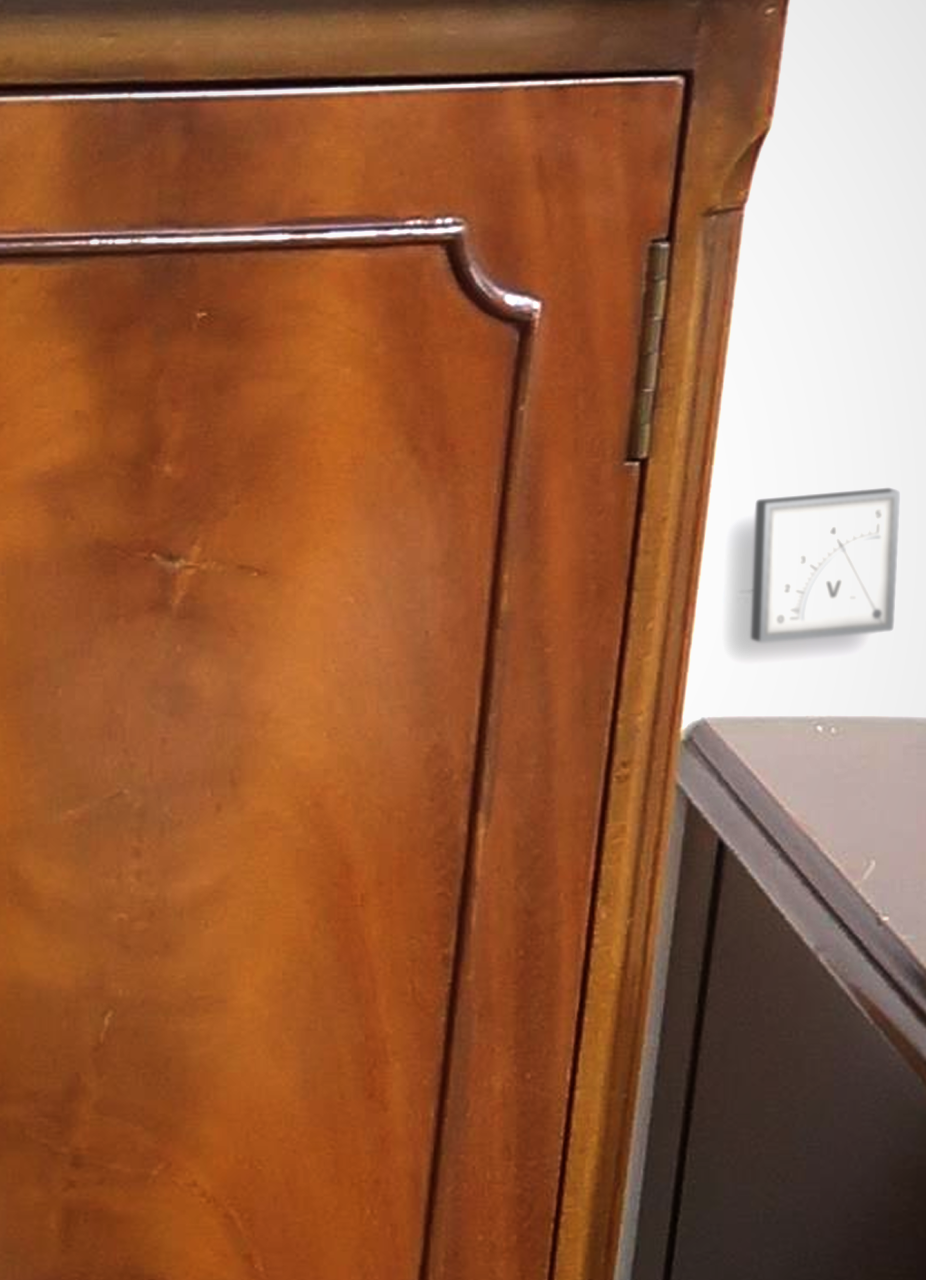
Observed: 4 V
